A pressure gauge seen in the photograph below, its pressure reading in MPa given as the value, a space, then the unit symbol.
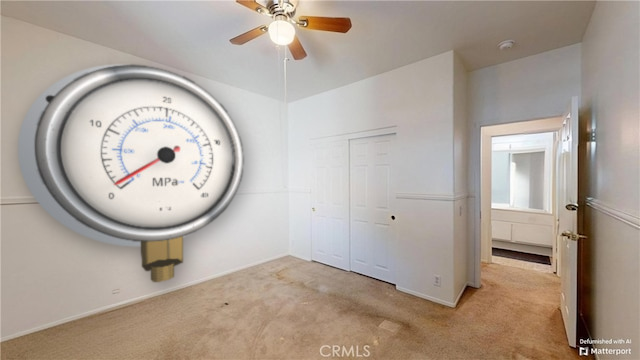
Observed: 1 MPa
